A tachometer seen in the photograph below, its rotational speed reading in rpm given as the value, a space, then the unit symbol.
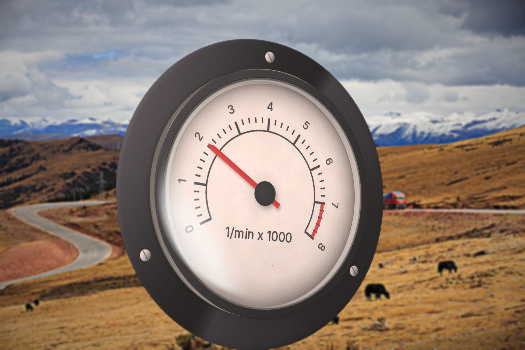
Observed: 2000 rpm
